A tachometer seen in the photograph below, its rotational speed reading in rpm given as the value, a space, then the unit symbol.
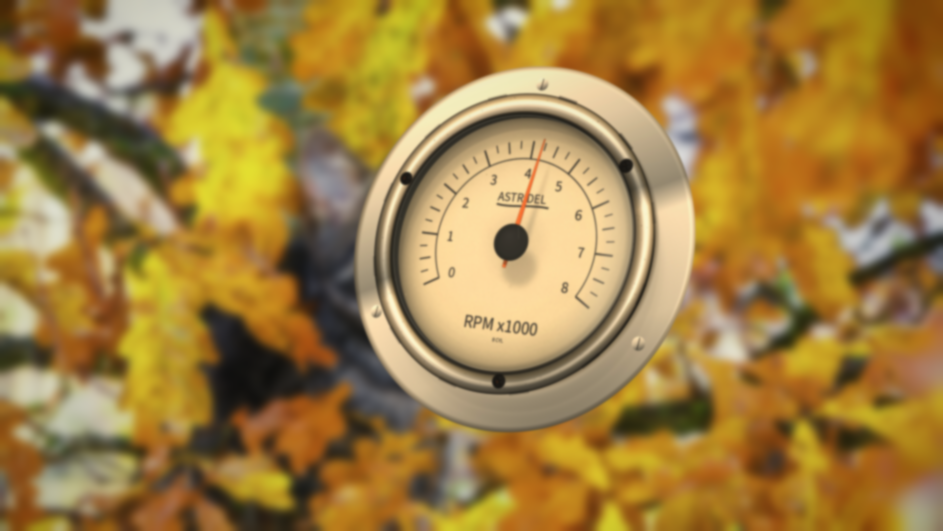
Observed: 4250 rpm
